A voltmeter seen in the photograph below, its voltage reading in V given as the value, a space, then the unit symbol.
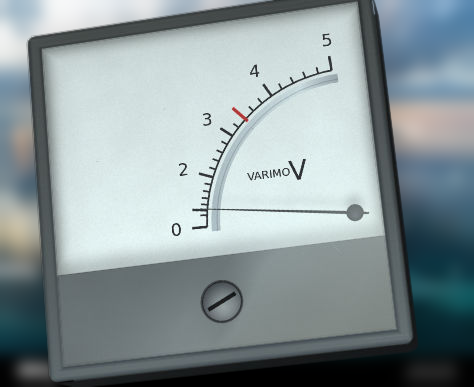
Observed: 1 V
